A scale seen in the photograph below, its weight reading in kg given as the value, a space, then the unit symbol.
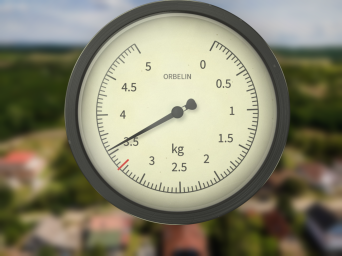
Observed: 3.55 kg
